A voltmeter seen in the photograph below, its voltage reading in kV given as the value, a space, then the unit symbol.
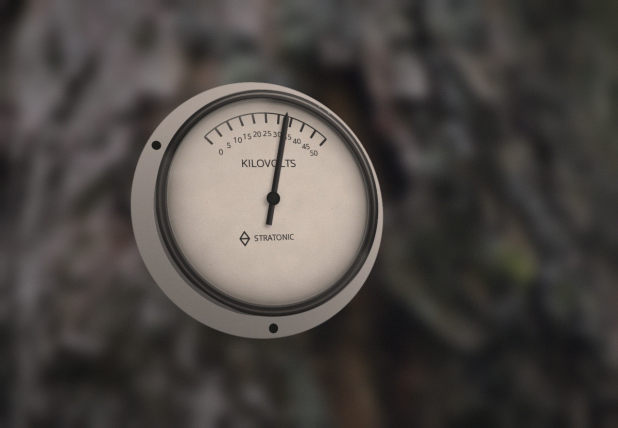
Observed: 32.5 kV
